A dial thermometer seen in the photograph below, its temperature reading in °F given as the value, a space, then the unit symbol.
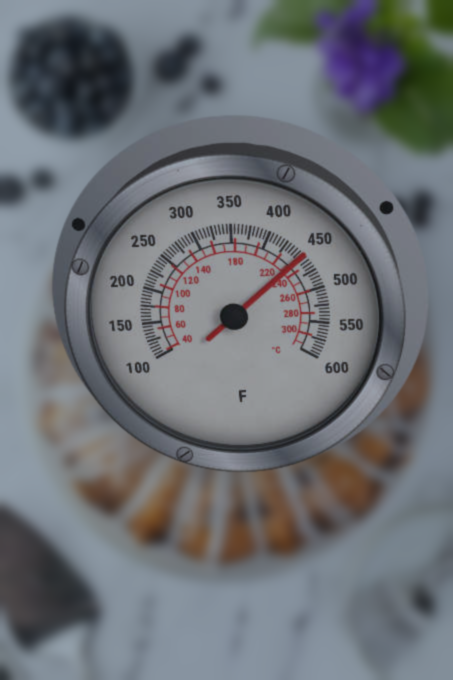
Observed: 450 °F
